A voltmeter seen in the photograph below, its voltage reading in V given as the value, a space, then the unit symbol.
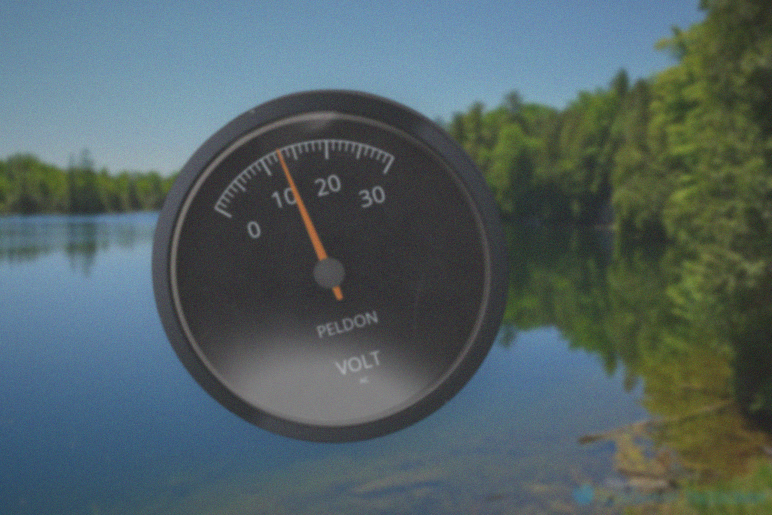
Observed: 13 V
